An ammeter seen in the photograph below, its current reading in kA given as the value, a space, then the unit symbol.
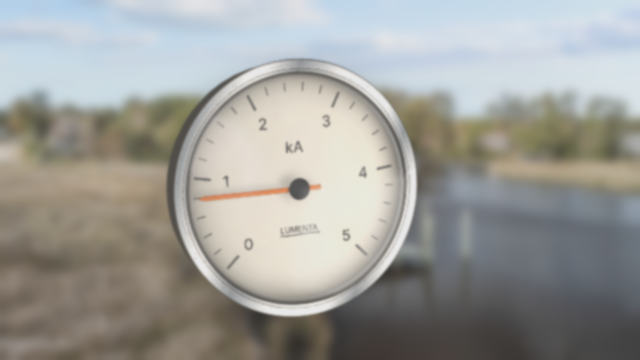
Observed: 0.8 kA
